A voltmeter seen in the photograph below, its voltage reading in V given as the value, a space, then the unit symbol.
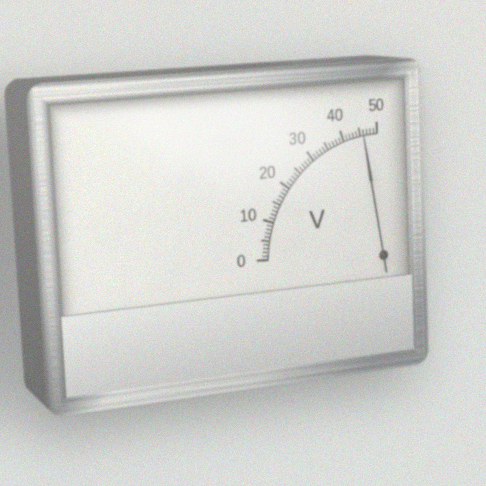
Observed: 45 V
